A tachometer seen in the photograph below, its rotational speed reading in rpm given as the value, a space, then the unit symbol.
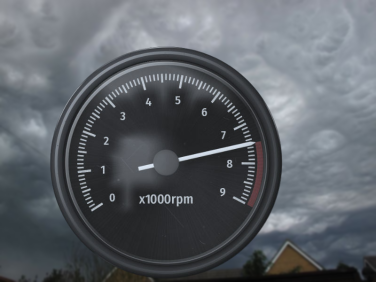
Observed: 7500 rpm
